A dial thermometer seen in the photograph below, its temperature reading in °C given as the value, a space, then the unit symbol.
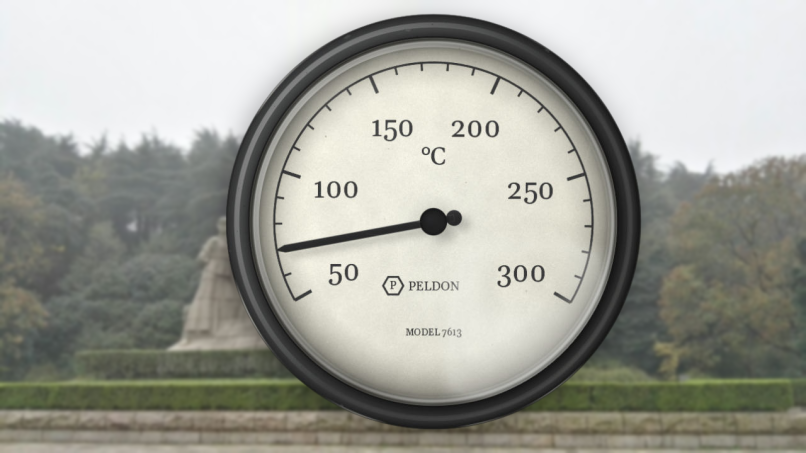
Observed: 70 °C
